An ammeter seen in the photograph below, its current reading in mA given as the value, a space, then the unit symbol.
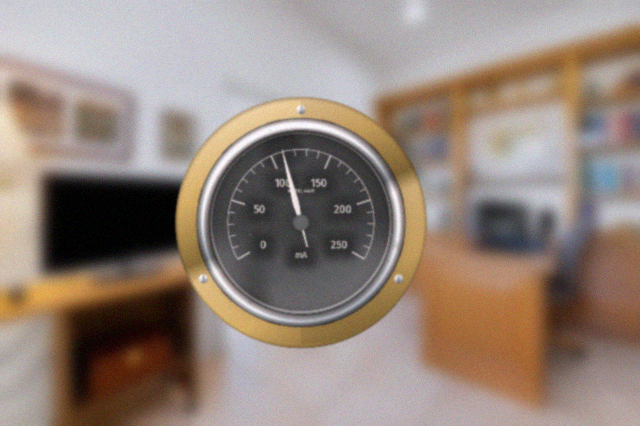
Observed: 110 mA
